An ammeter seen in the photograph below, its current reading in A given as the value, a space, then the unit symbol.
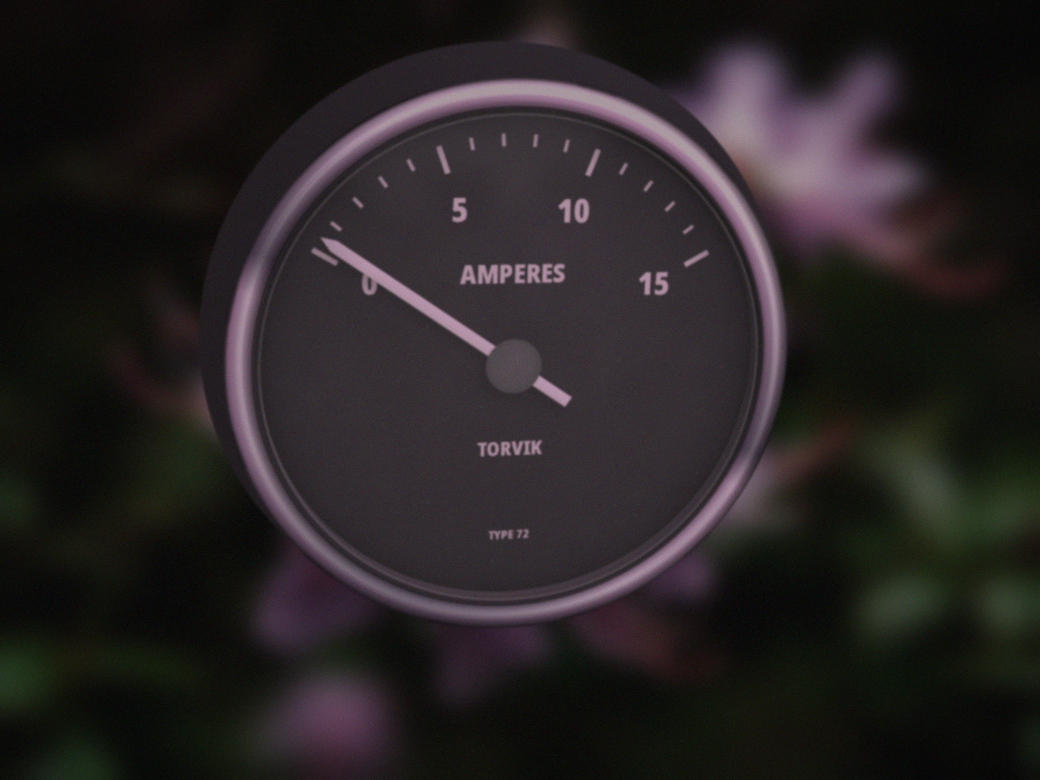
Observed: 0.5 A
